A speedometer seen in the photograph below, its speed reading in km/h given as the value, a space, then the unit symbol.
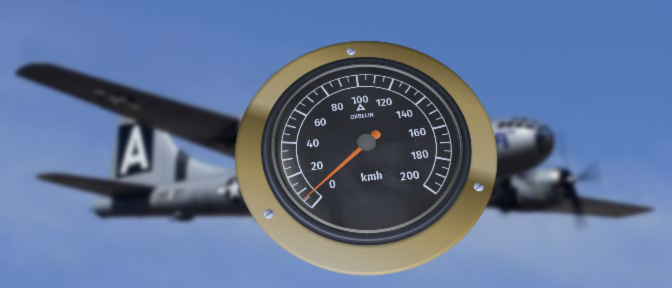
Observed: 5 km/h
